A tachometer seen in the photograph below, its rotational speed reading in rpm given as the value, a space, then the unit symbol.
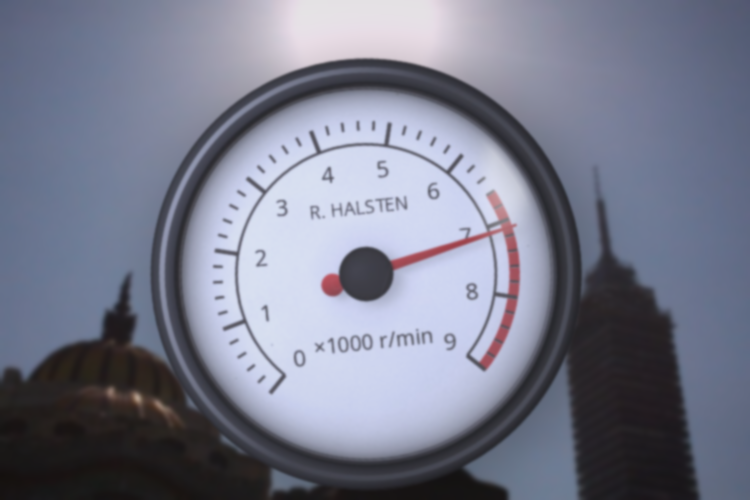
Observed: 7100 rpm
